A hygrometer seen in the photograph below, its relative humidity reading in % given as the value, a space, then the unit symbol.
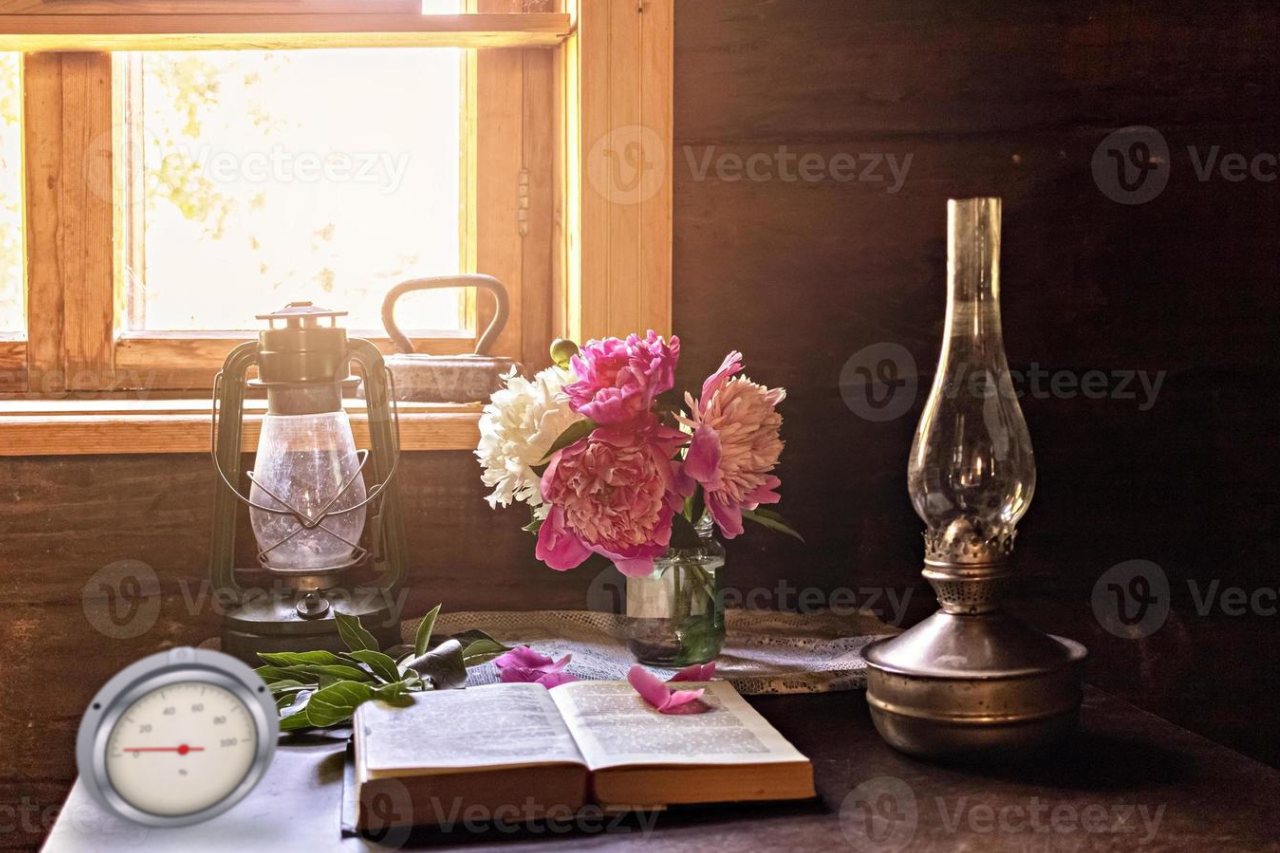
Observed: 4 %
